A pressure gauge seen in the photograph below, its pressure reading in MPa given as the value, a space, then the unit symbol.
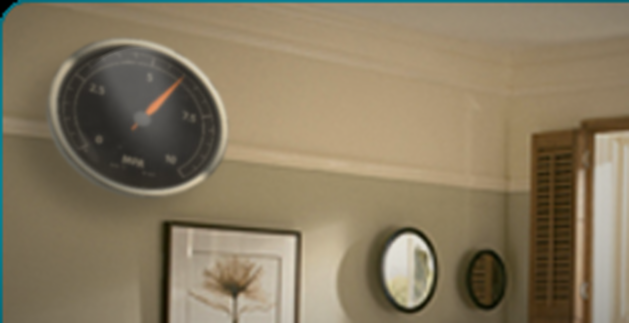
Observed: 6 MPa
